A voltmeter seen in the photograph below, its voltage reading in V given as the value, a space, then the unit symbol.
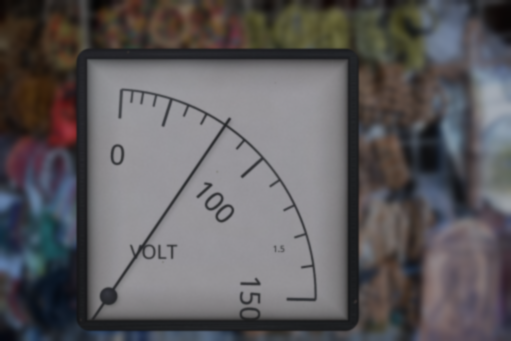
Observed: 80 V
